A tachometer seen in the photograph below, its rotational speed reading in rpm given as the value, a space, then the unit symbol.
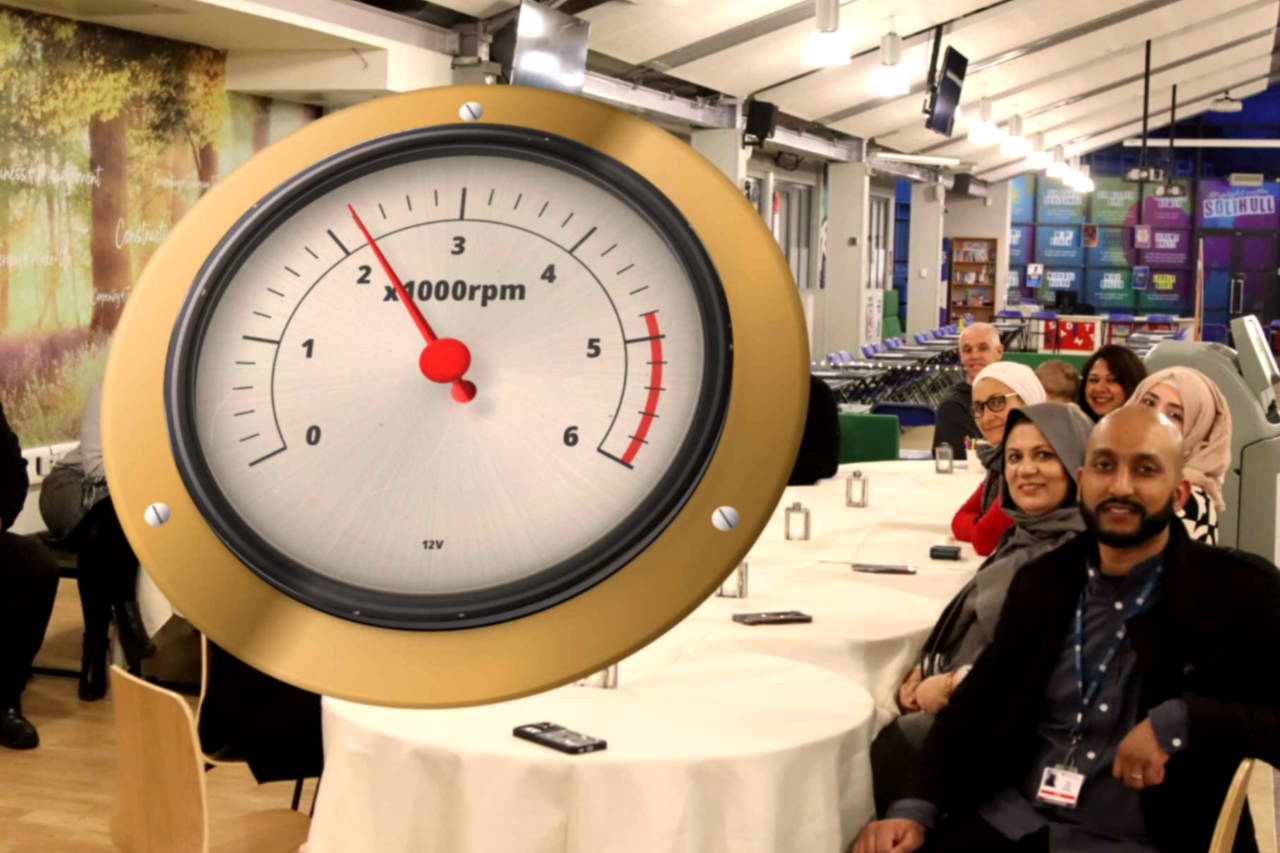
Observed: 2200 rpm
